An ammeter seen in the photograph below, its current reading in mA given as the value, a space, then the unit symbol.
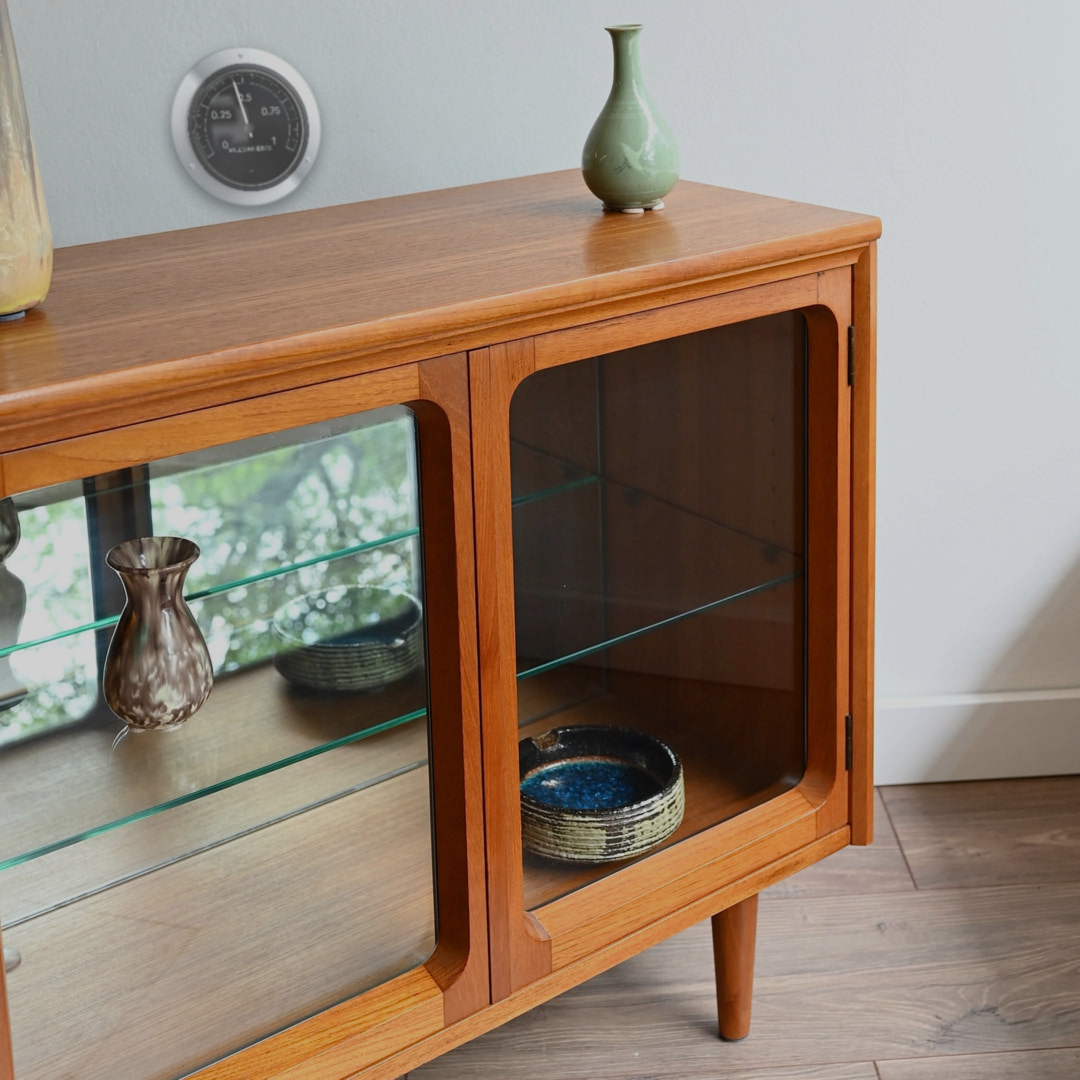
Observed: 0.45 mA
